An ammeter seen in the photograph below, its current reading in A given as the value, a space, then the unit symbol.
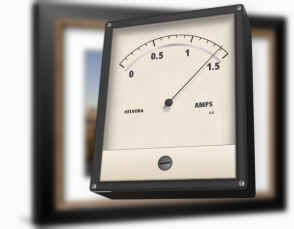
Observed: 1.4 A
